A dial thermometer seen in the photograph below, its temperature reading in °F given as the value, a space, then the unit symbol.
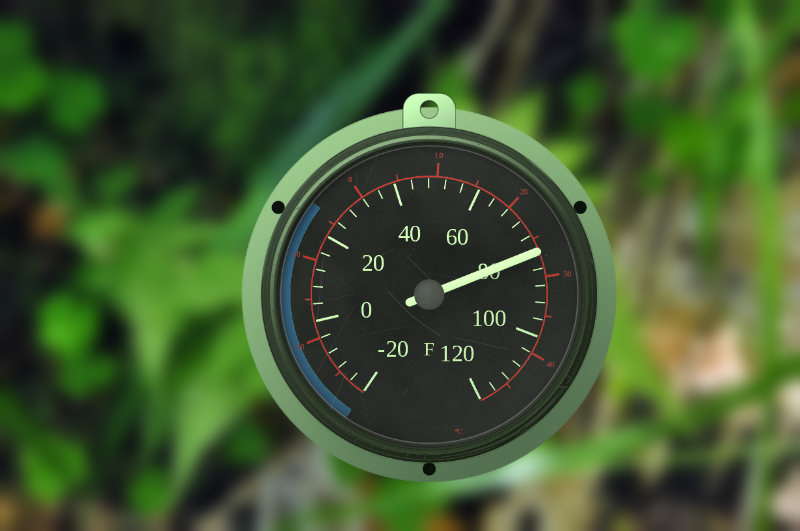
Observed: 80 °F
